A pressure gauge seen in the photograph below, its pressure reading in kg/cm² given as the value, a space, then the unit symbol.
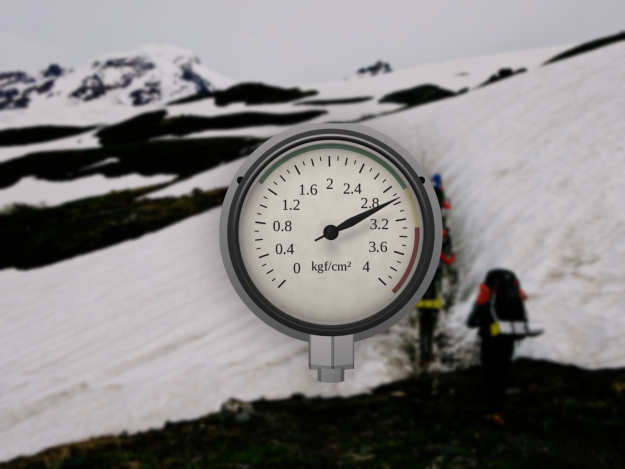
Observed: 2.95 kg/cm²
